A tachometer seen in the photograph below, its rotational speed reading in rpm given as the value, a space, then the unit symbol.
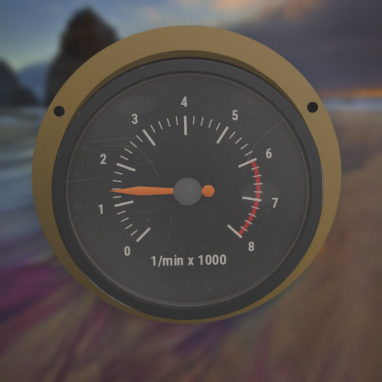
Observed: 1400 rpm
